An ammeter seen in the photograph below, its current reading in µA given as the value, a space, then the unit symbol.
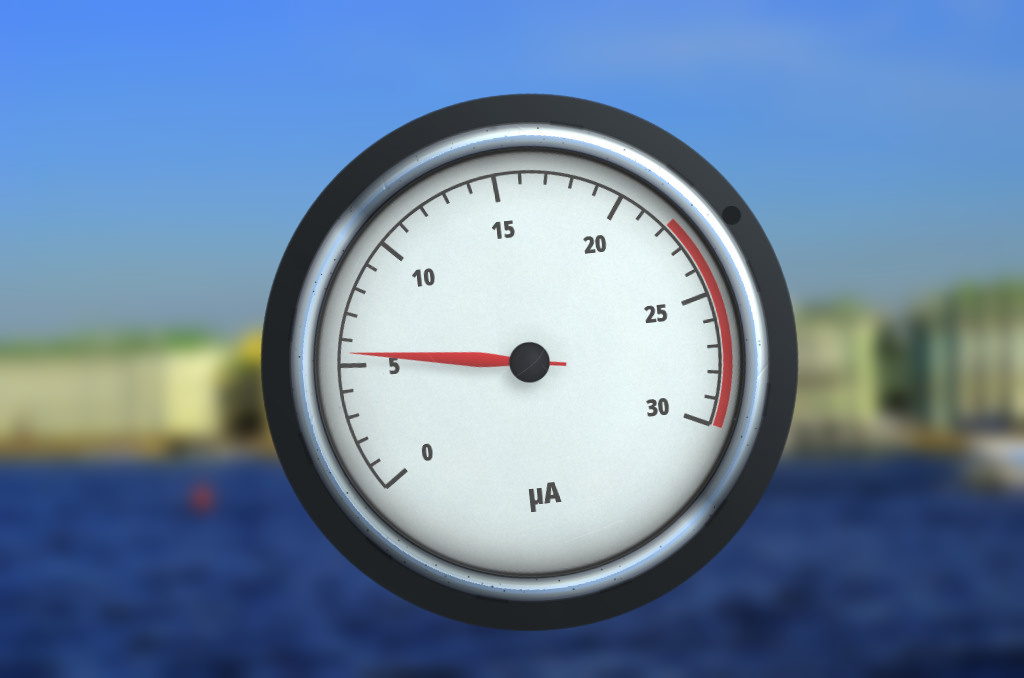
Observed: 5.5 µA
